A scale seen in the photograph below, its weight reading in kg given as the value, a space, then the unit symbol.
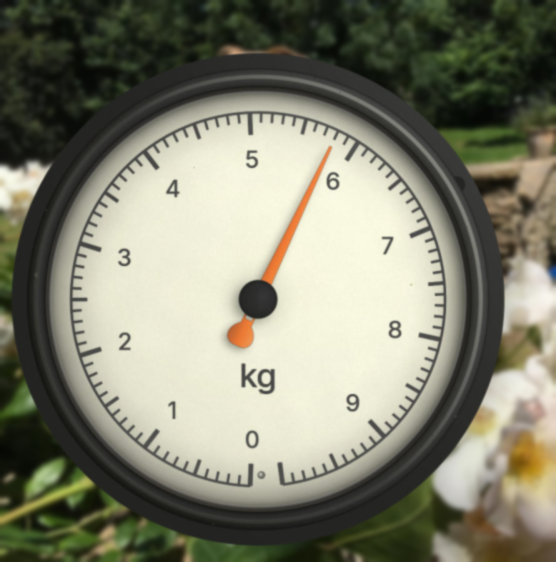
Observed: 5.8 kg
